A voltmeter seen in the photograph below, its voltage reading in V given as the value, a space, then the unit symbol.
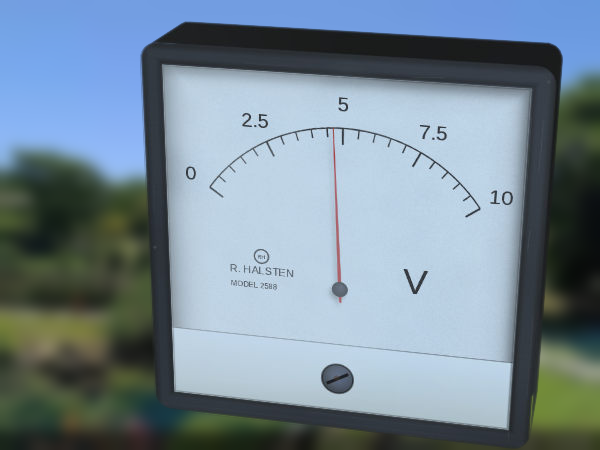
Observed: 4.75 V
